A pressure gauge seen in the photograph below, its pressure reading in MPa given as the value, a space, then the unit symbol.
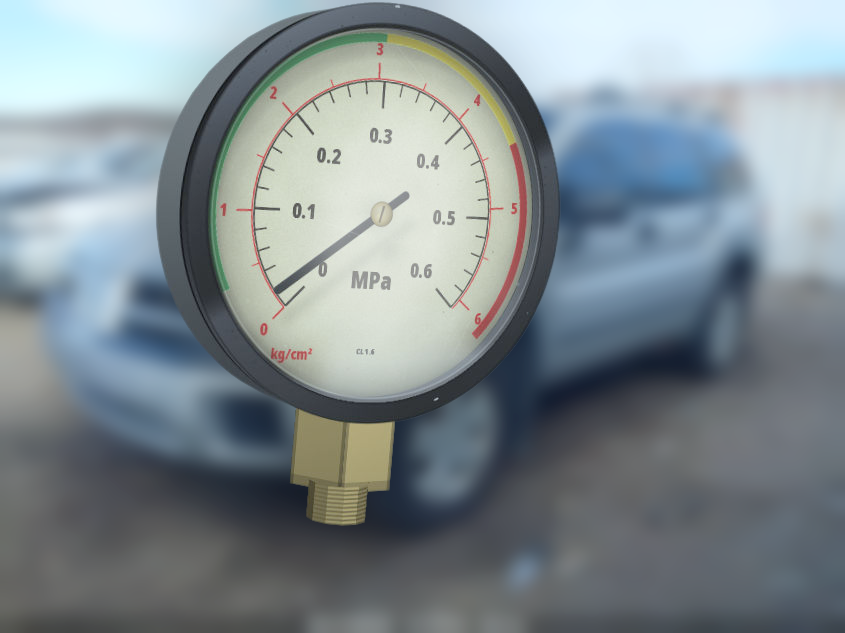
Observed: 0.02 MPa
